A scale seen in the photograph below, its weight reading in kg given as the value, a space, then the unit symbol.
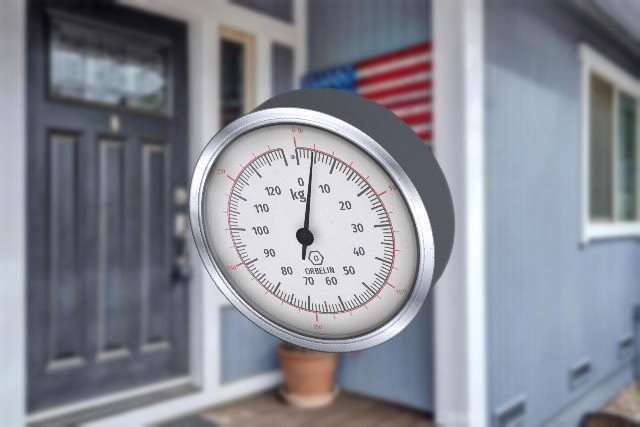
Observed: 5 kg
